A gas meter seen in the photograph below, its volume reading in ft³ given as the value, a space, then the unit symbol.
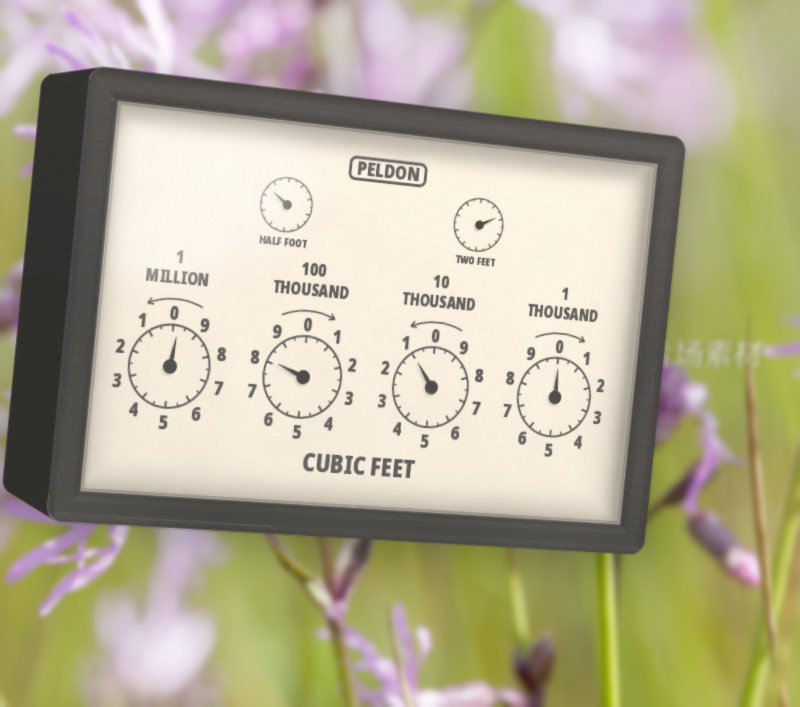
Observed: 981000 ft³
